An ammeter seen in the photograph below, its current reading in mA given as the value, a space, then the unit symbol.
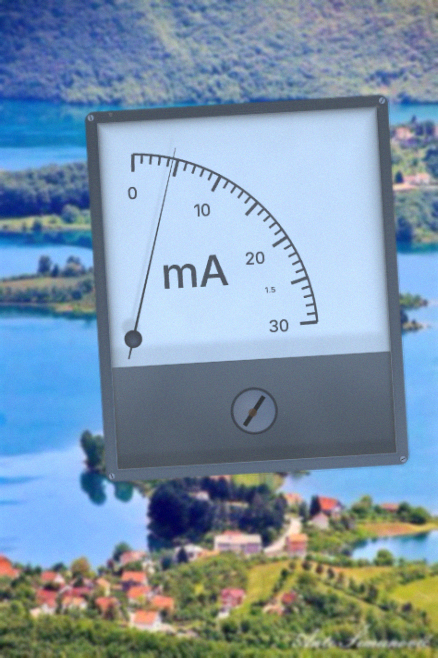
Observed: 4.5 mA
